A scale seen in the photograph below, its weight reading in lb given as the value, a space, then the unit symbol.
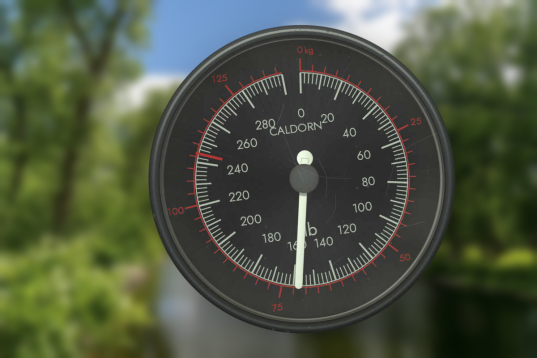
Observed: 158 lb
